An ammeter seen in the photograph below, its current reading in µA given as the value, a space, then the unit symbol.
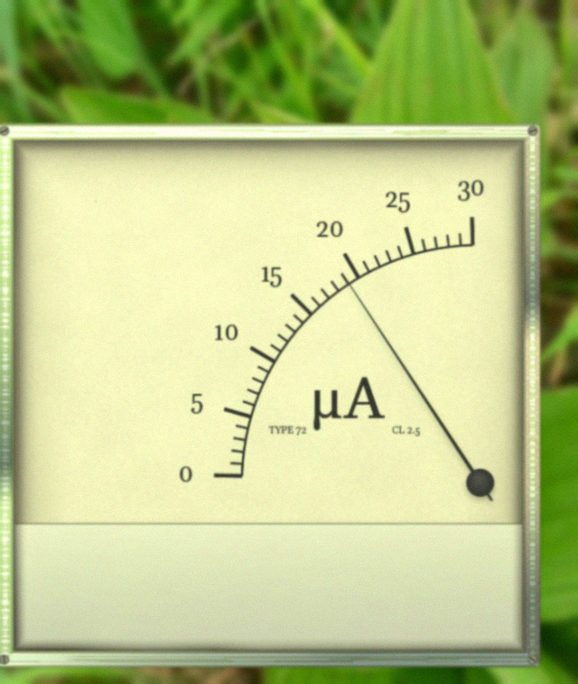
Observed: 19 µA
